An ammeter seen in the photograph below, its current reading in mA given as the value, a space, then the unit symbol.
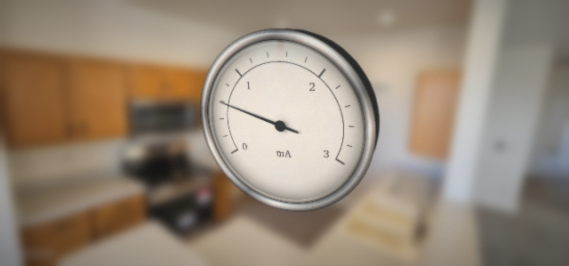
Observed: 0.6 mA
